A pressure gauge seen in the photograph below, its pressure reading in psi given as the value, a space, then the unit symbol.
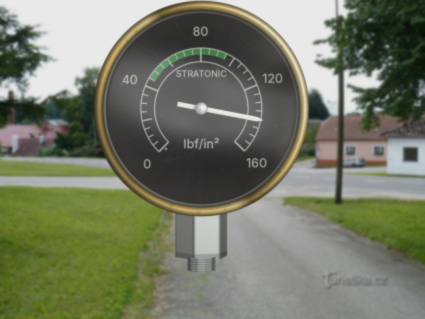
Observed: 140 psi
